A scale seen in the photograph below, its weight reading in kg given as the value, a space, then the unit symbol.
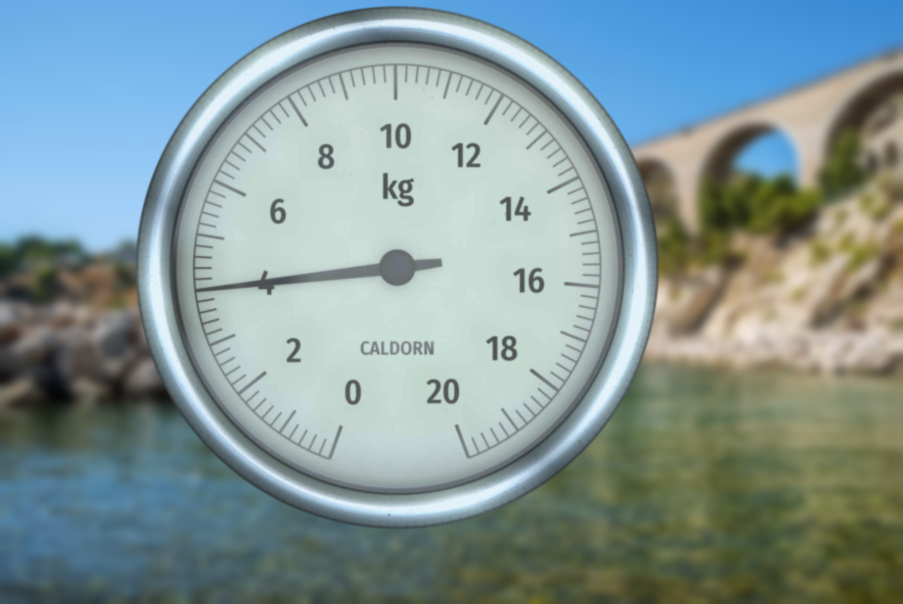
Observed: 4 kg
